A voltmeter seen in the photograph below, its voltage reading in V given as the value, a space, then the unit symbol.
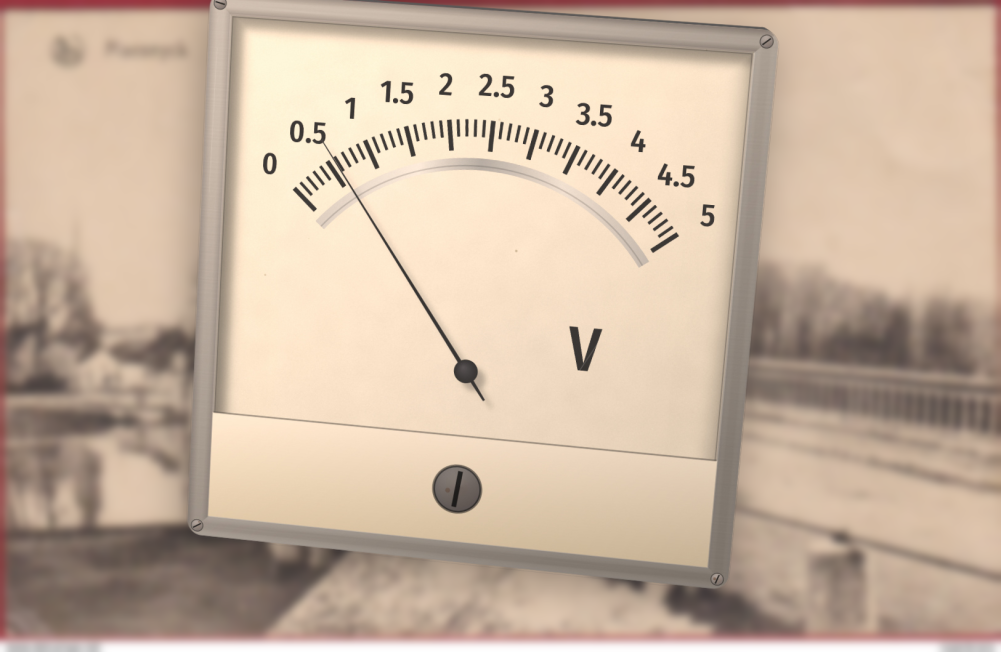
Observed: 0.6 V
